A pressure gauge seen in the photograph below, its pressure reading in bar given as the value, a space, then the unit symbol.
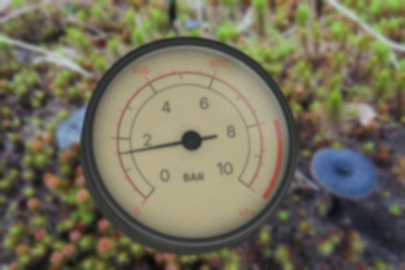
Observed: 1.5 bar
